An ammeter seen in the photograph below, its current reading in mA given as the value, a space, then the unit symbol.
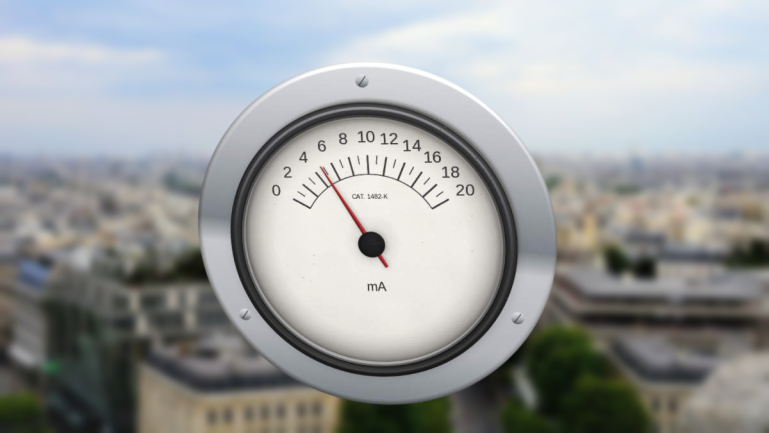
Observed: 5 mA
